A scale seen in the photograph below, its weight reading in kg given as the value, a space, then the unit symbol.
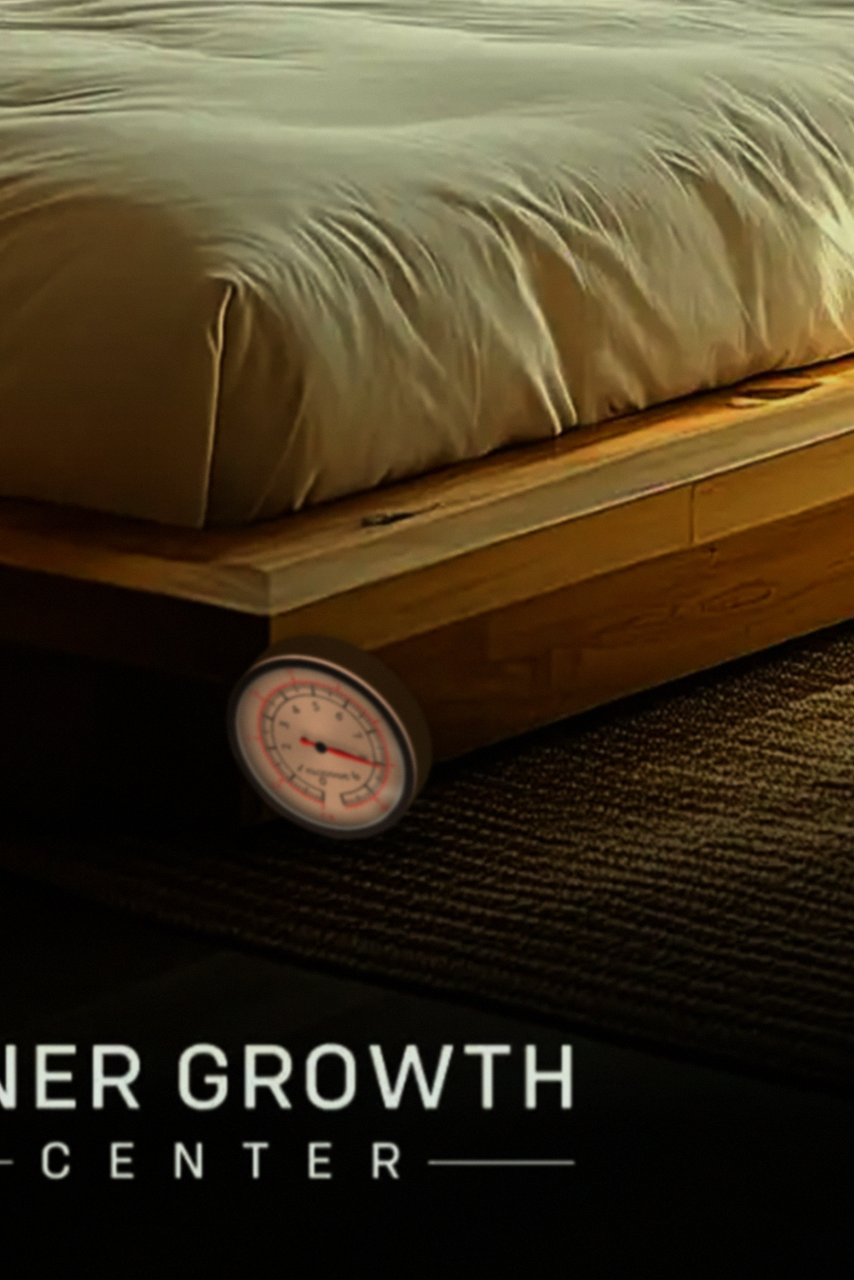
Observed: 8 kg
